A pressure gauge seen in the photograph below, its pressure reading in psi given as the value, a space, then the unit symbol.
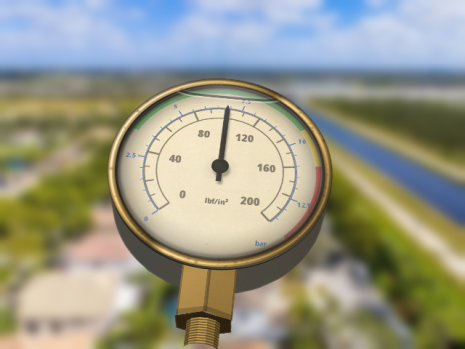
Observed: 100 psi
